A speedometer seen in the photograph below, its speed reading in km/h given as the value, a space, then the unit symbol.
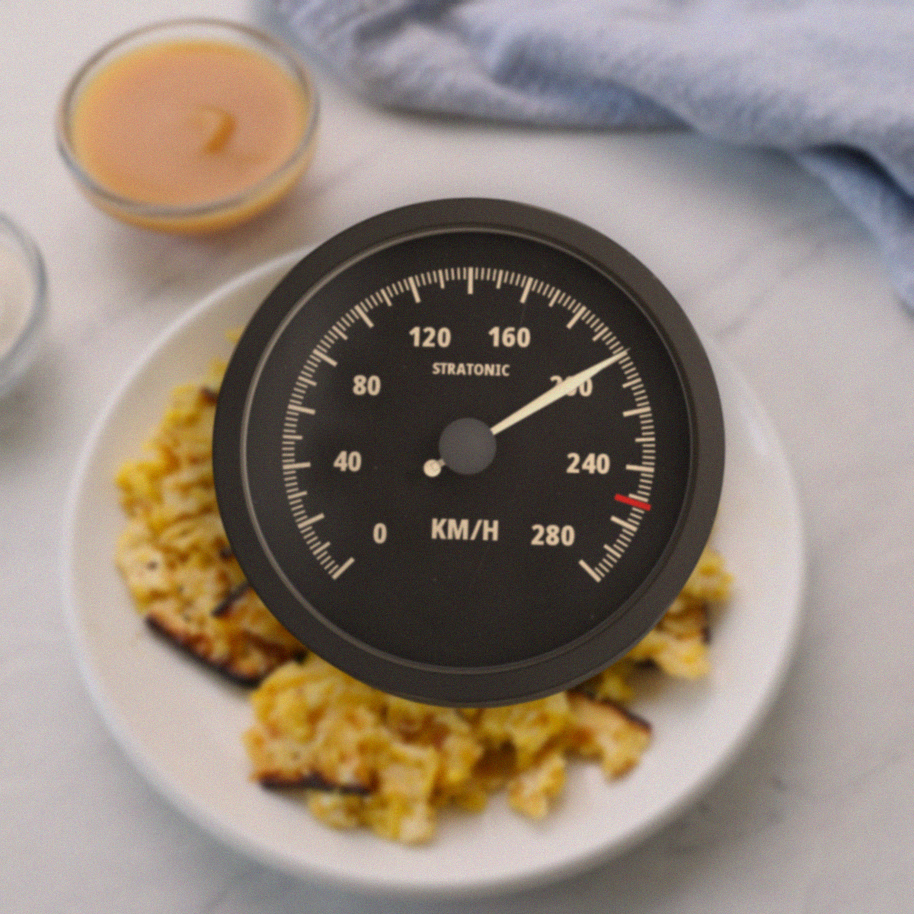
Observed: 200 km/h
